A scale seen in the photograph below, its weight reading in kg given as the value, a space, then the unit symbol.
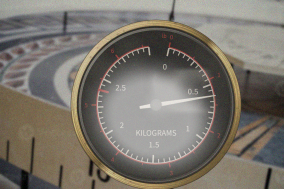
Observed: 0.6 kg
